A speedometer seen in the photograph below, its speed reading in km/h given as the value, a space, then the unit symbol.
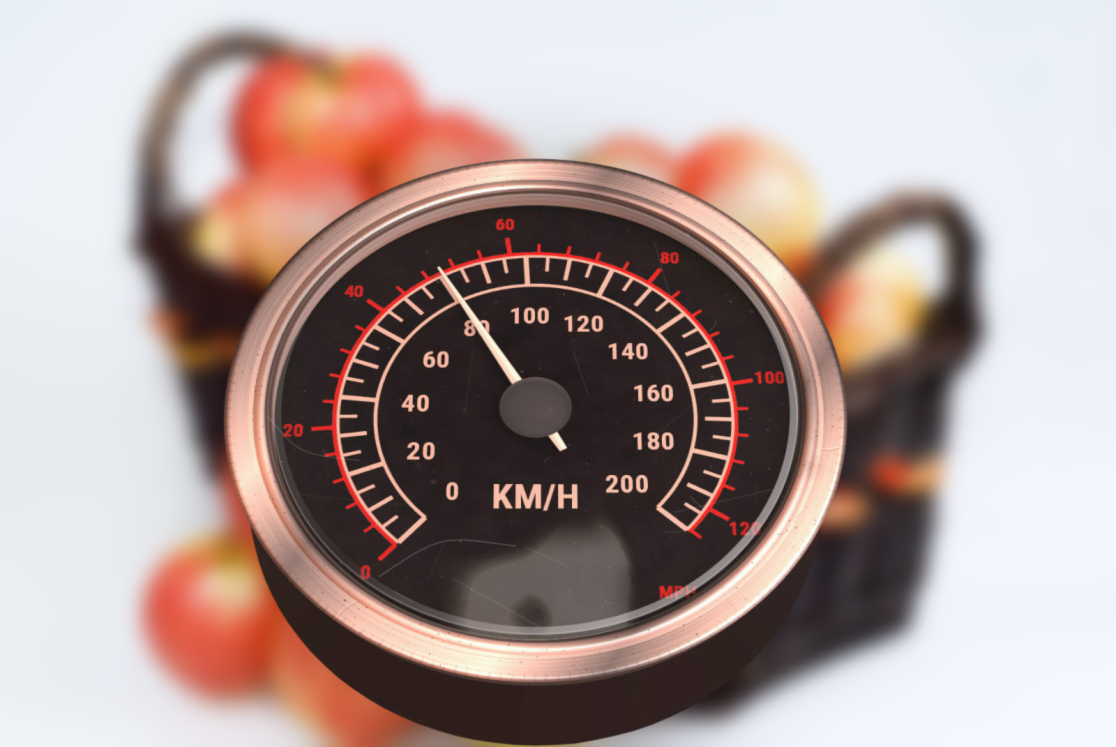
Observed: 80 km/h
